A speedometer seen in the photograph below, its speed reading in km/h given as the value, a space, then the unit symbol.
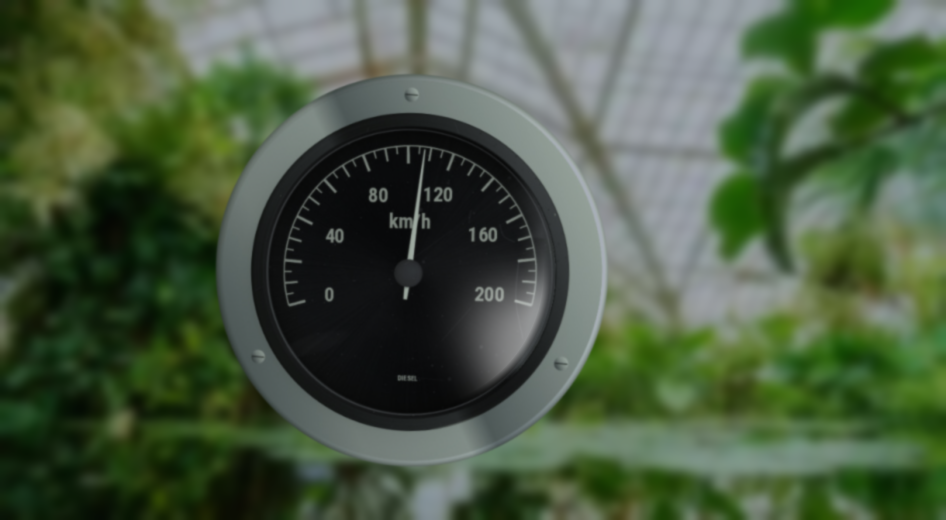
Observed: 107.5 km/h
